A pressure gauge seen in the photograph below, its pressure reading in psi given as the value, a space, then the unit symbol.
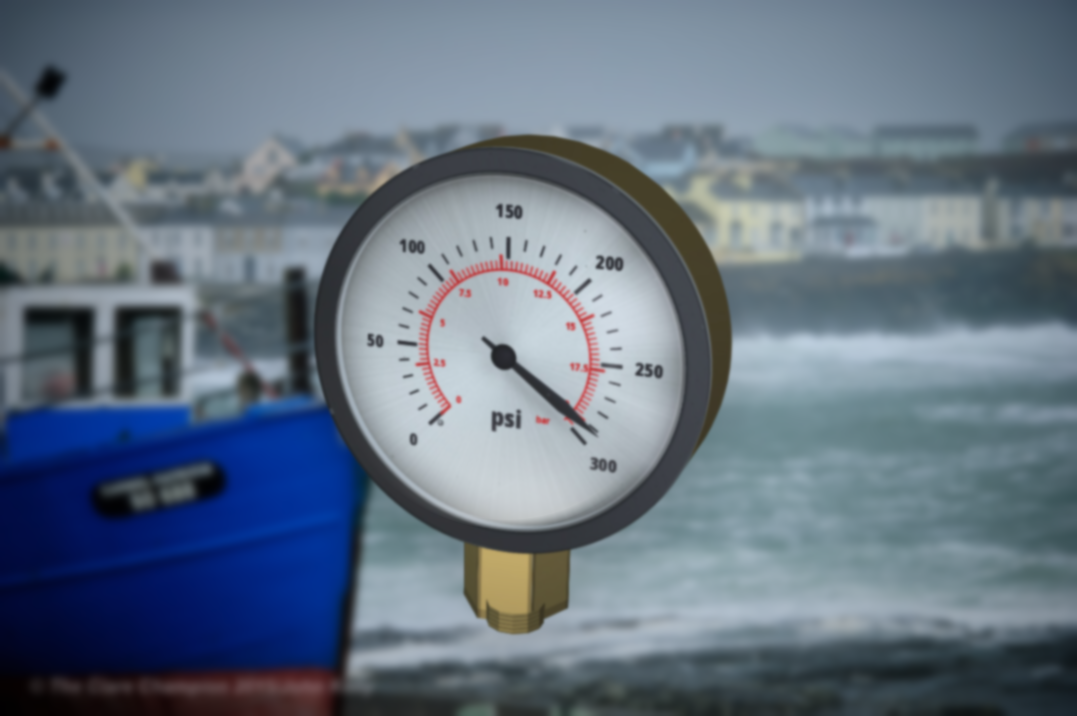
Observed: 290 psi
